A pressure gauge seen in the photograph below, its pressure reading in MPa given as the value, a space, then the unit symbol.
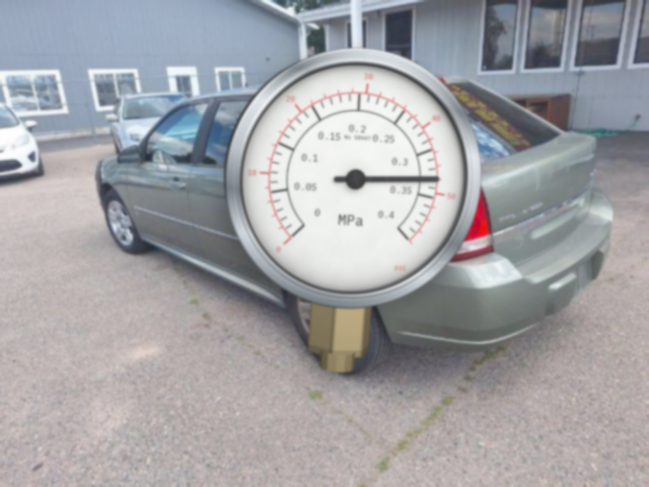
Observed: 0.33 MPa
